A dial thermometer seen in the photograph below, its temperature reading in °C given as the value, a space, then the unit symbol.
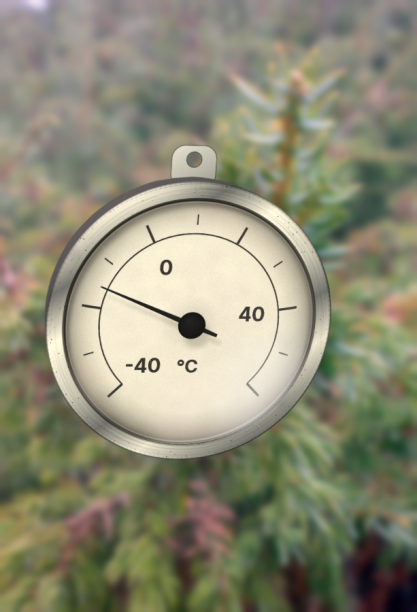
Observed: -15 °C
